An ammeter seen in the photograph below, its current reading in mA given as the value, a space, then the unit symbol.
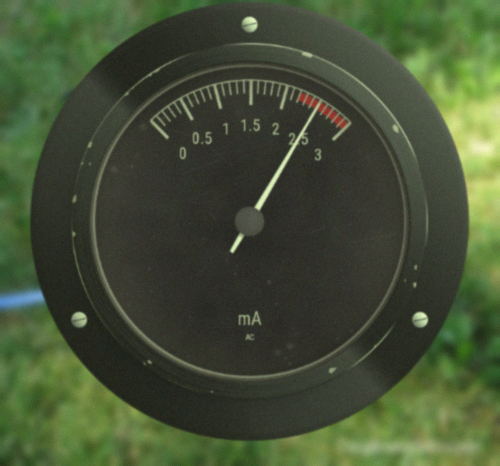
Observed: 2.5 mA
